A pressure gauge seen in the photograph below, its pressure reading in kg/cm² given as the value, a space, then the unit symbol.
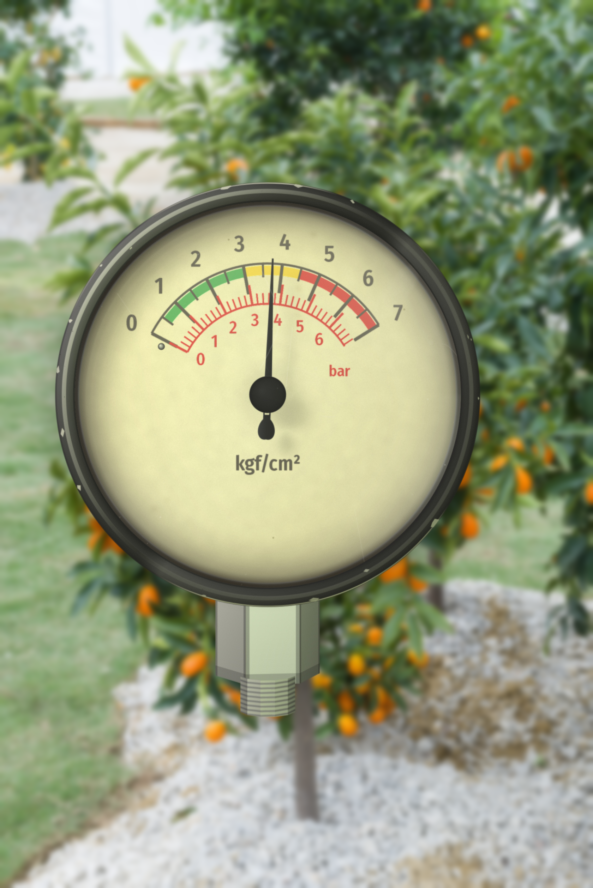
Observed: 3.75 kg/cm²
